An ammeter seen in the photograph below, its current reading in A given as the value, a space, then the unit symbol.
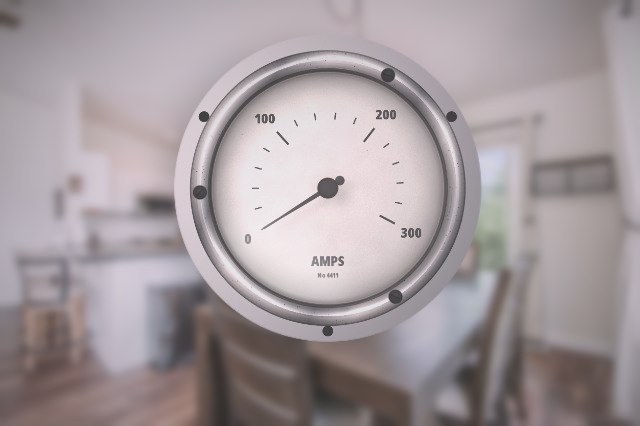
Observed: 0 A
